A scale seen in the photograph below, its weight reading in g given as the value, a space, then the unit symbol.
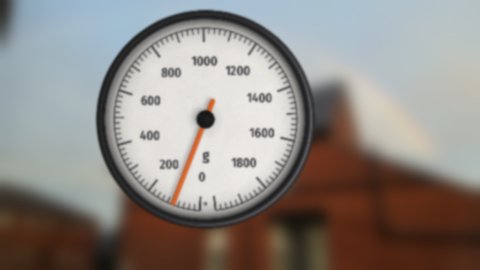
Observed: 100 g
